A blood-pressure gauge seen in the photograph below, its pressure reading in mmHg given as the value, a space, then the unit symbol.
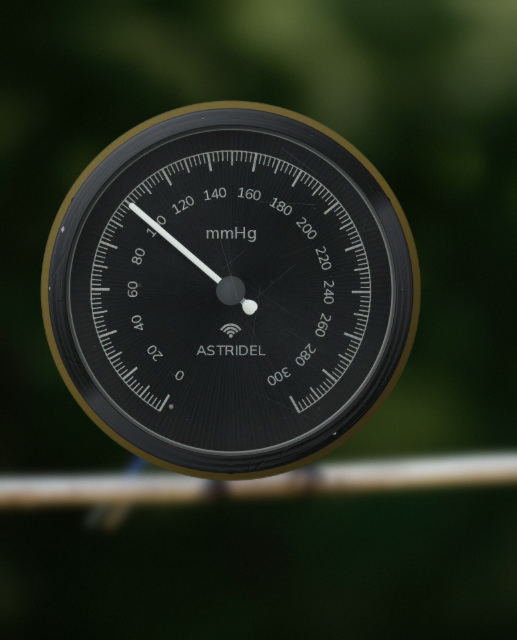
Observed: 100 mmHg
